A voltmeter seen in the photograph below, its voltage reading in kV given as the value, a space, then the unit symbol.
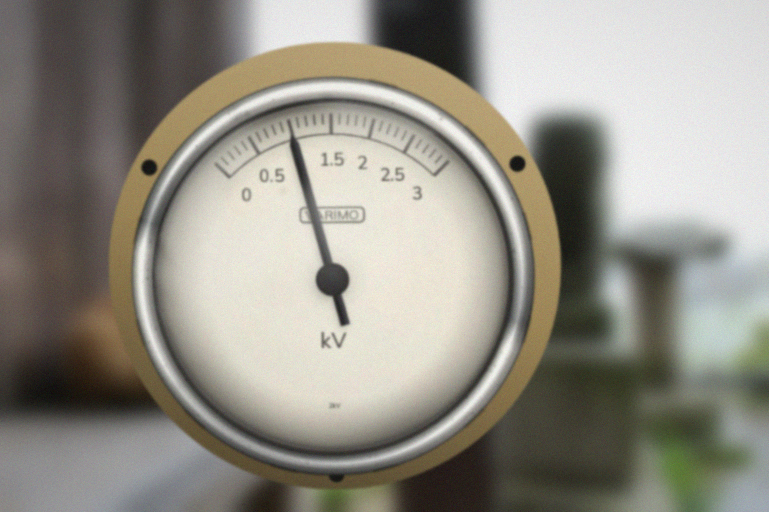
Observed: 1 kV
